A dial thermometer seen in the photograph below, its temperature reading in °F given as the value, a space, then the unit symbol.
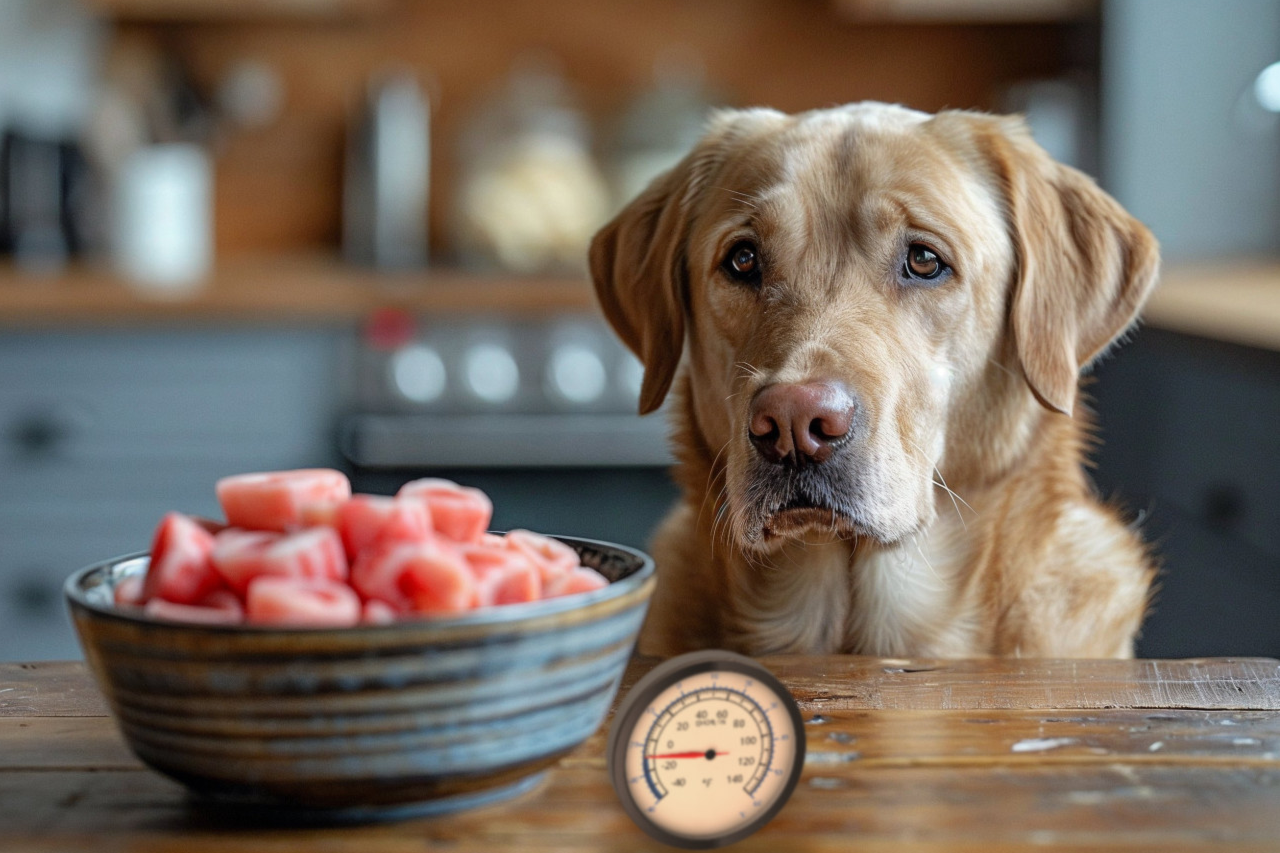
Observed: -10 °F
